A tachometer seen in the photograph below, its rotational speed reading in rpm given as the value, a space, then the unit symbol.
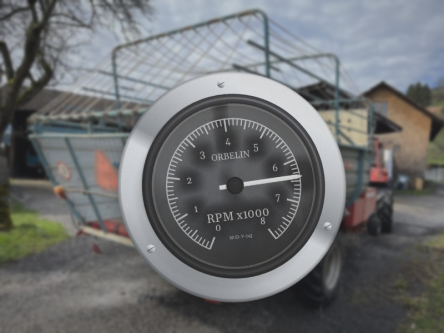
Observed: 6400 rpm
